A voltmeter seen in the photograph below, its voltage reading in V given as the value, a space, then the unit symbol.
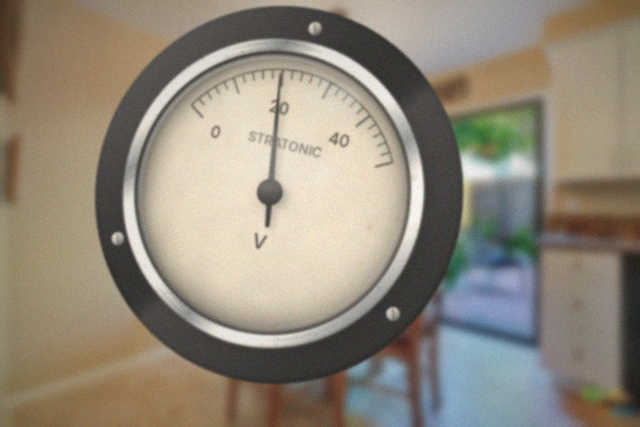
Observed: 20 V
